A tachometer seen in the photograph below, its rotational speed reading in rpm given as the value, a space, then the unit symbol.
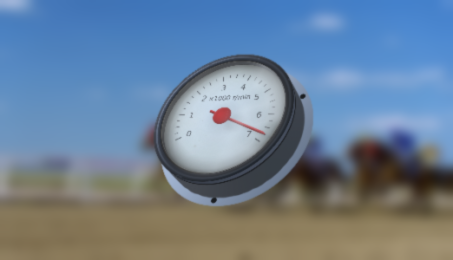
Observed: 6750 rpm
